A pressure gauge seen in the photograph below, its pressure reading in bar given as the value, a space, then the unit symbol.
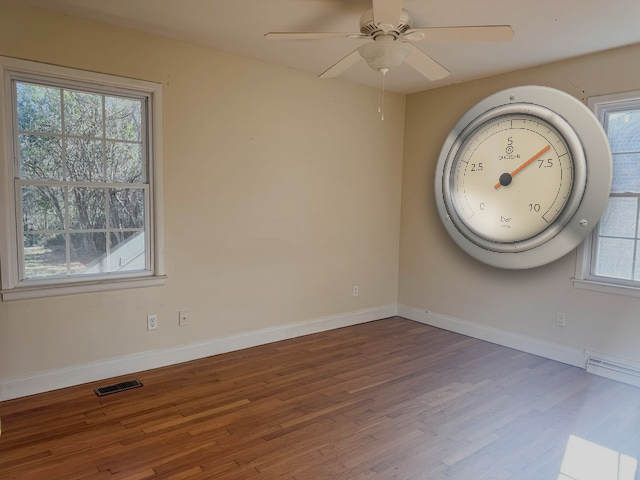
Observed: 7 bar
